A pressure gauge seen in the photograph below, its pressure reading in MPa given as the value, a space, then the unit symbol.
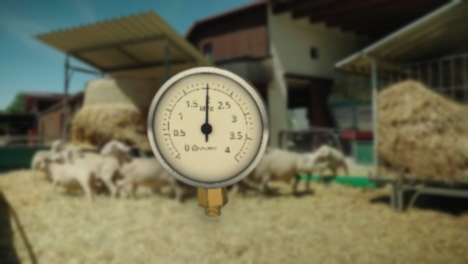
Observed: 2 MPa
